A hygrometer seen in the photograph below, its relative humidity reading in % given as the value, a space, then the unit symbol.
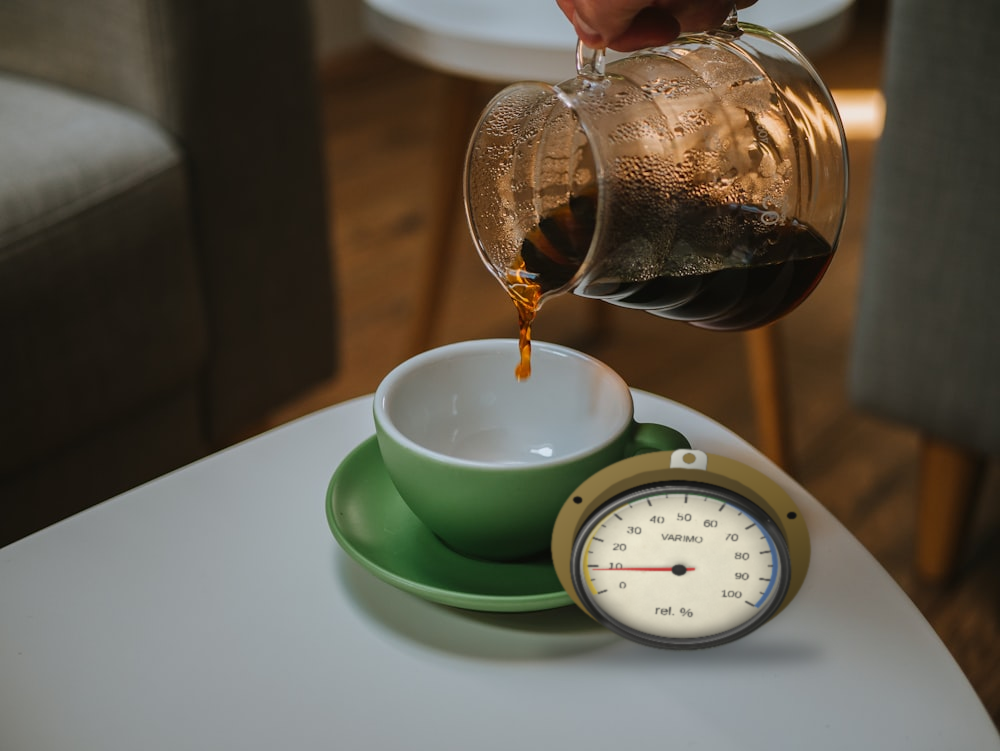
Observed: 10 %
